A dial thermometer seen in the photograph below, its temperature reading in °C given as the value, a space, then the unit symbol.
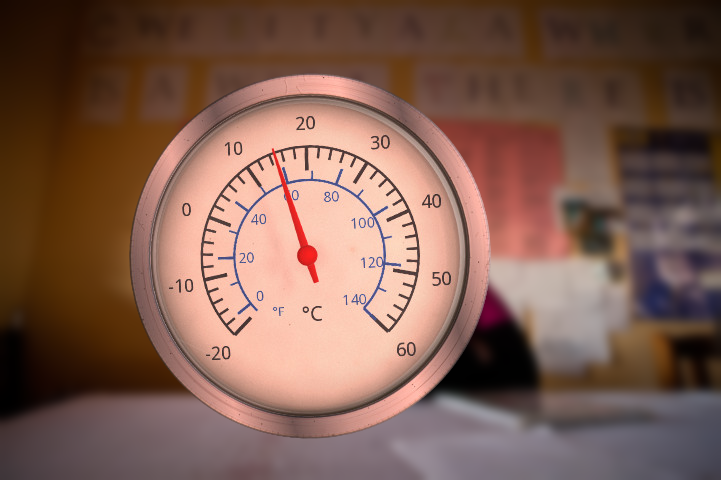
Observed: 15 °C
